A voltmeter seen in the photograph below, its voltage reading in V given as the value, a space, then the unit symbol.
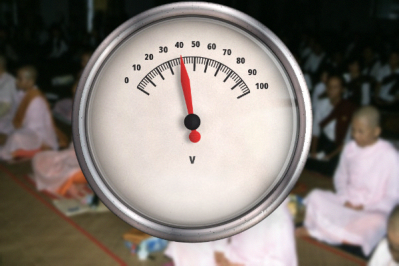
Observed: 40 V
